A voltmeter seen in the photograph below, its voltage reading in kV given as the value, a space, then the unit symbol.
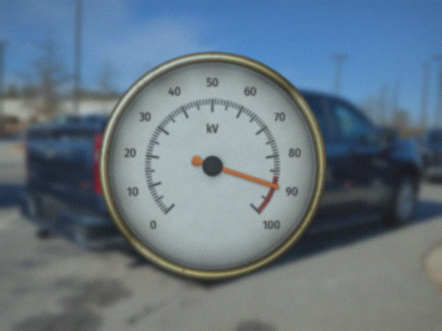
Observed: 90 kV
